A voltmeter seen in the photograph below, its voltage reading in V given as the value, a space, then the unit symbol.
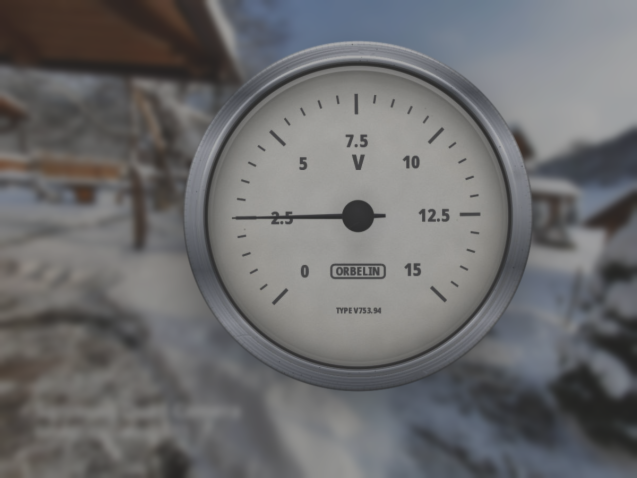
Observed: 2.5 V
